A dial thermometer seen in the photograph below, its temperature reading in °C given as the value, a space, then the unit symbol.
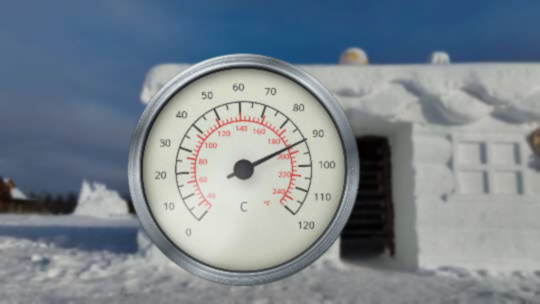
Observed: 90 °C
